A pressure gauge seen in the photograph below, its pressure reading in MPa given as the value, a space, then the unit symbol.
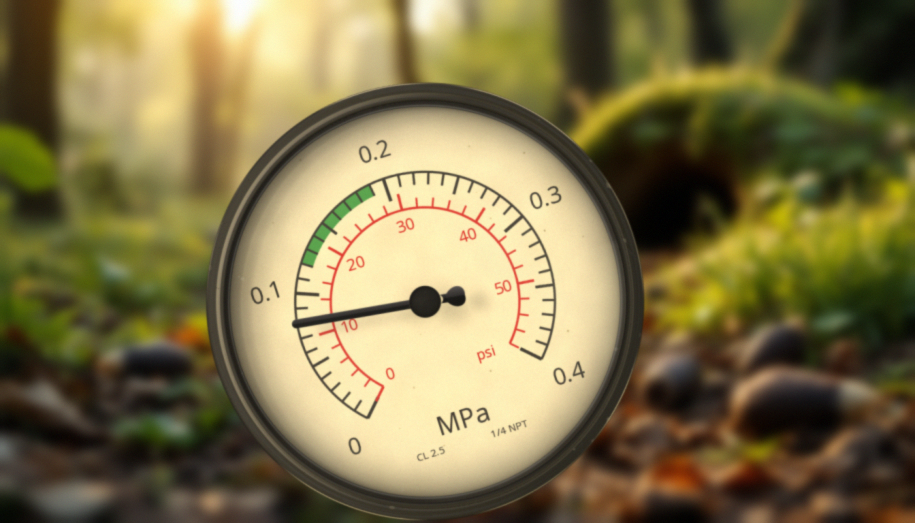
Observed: 0.08 MPa
